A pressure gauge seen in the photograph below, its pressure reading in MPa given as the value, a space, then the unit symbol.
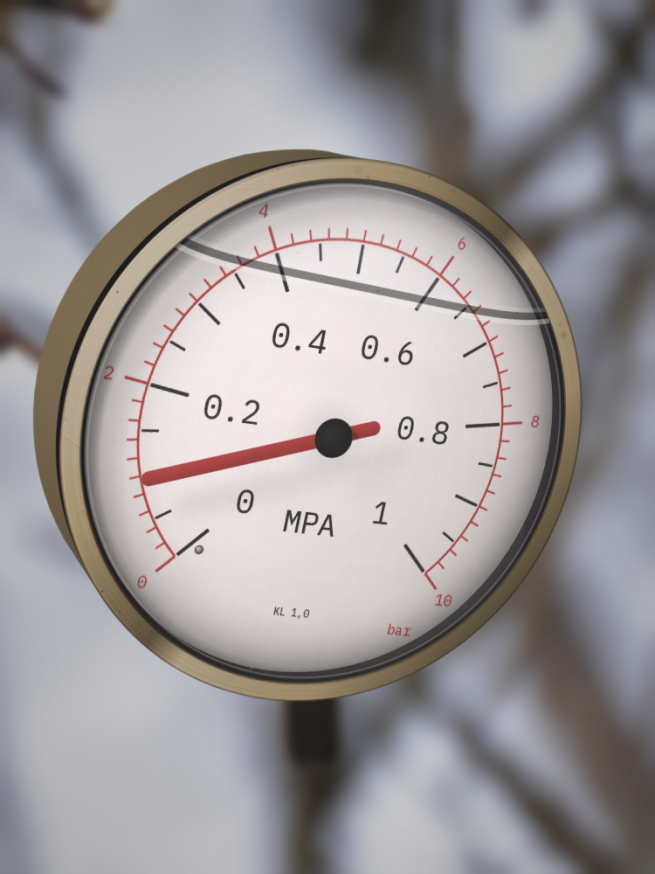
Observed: 0.1 MPa
